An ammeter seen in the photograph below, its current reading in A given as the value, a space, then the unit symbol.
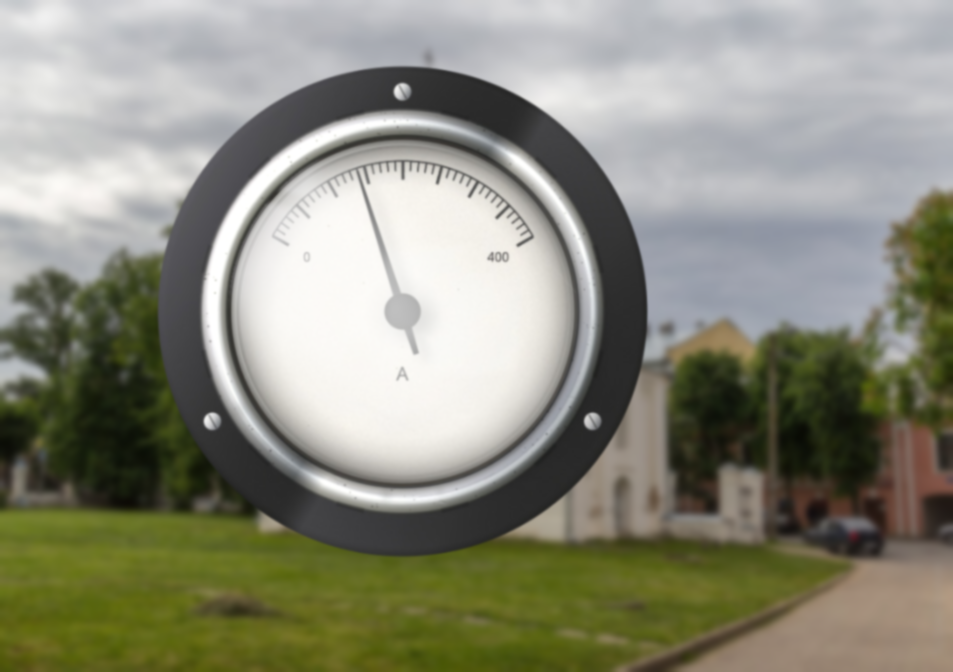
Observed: 140 A
